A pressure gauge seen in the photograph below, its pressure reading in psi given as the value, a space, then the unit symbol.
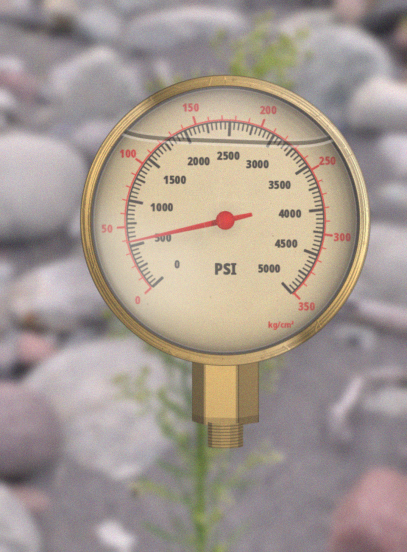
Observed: 550 psi
